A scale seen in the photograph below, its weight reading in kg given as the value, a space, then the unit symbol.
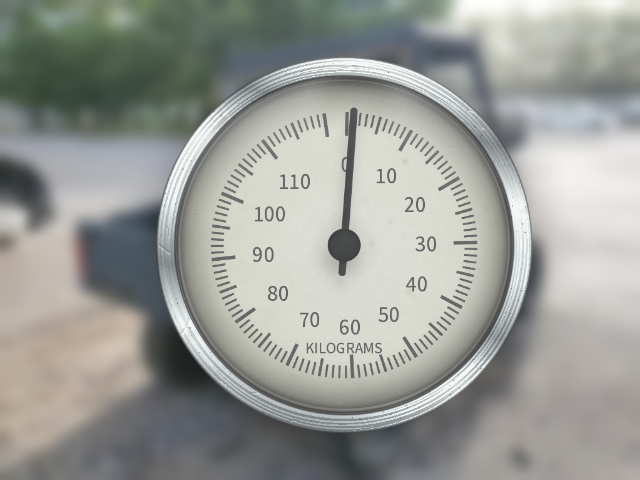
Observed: 1 kg
